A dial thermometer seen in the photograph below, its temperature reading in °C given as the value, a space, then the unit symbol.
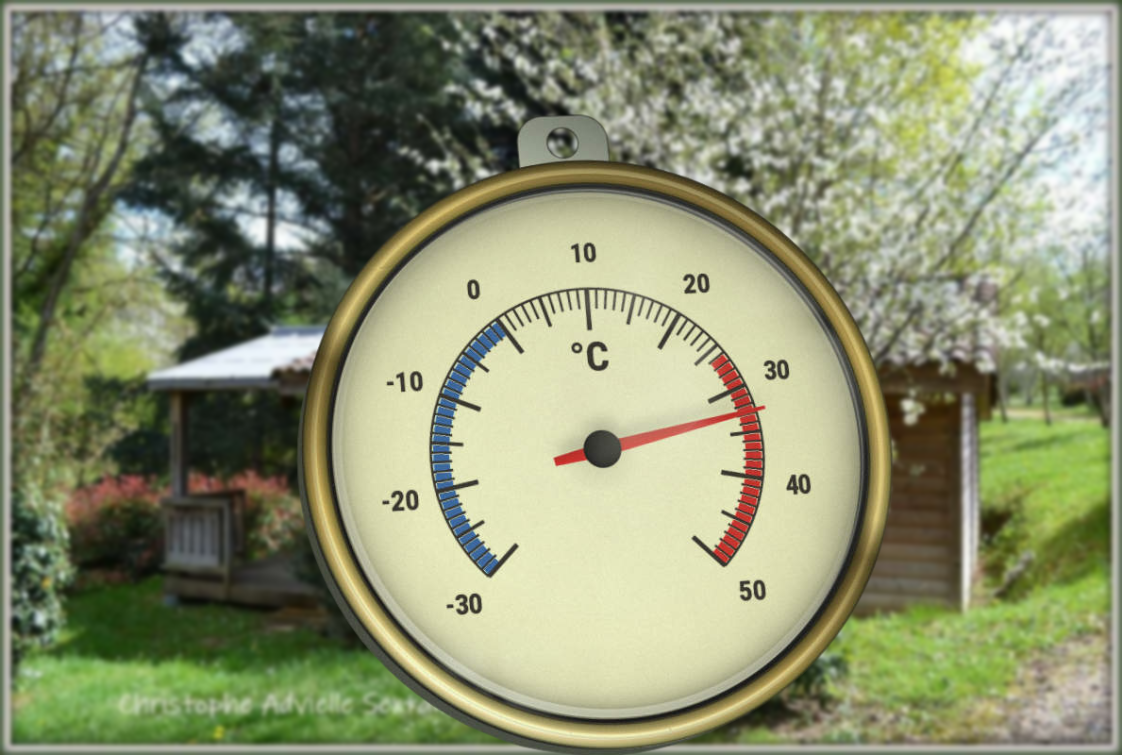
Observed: 33 °C
